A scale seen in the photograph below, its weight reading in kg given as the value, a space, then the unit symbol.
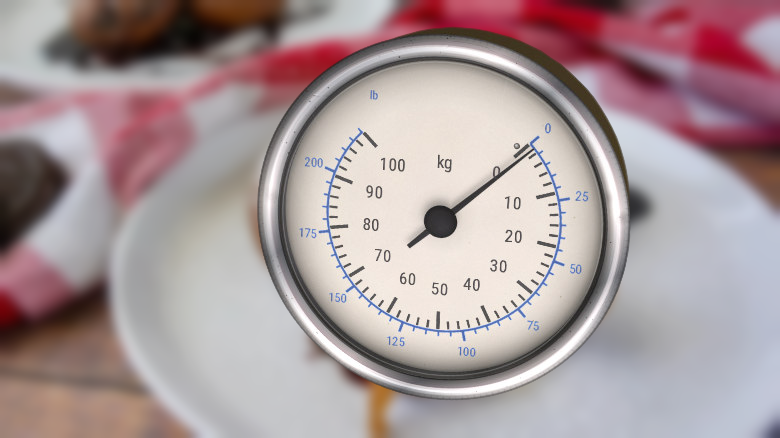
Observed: 1 kg
